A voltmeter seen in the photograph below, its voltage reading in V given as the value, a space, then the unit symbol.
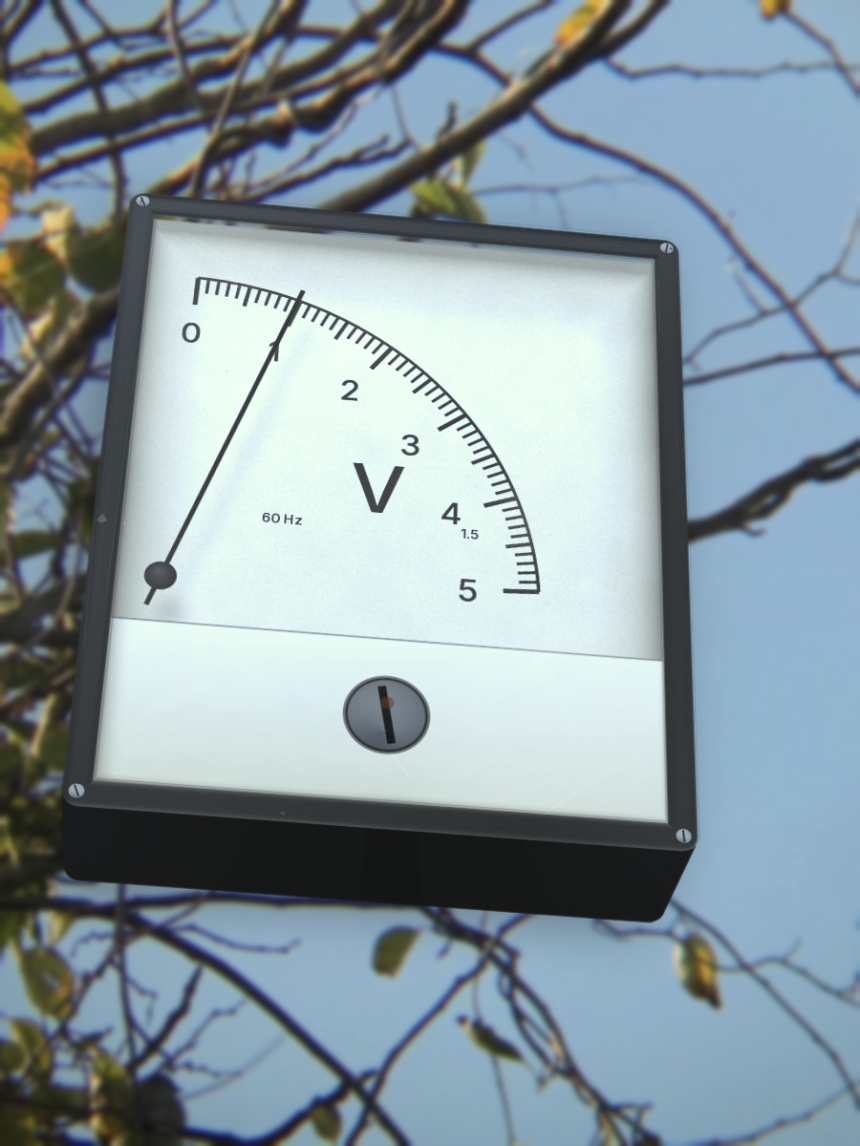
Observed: 1 V
